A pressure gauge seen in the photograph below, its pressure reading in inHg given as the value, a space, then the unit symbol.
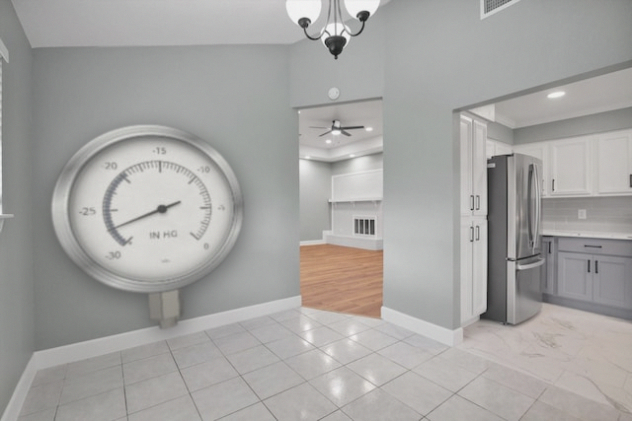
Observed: -27.5 inHg
